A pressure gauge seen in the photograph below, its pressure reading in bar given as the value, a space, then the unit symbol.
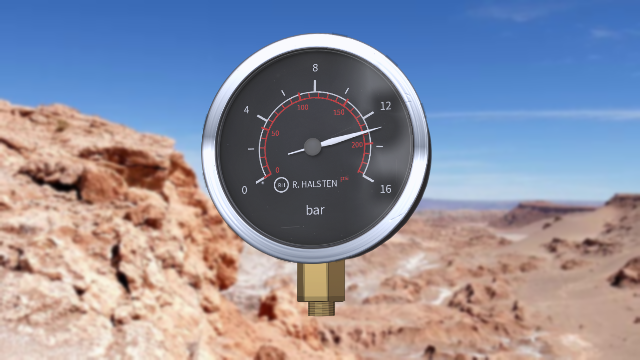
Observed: 13 bar
